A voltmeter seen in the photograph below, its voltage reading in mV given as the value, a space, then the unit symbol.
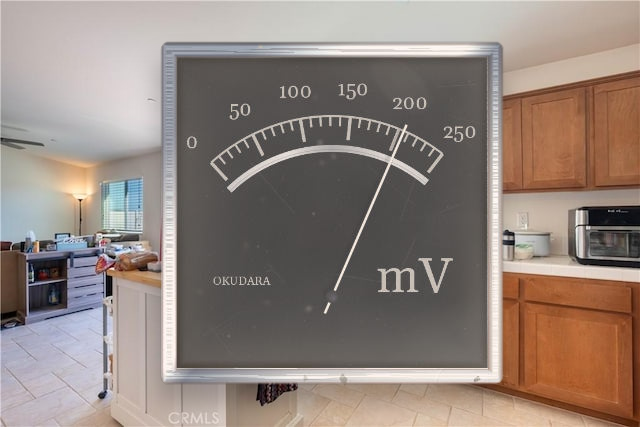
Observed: 205 mV
